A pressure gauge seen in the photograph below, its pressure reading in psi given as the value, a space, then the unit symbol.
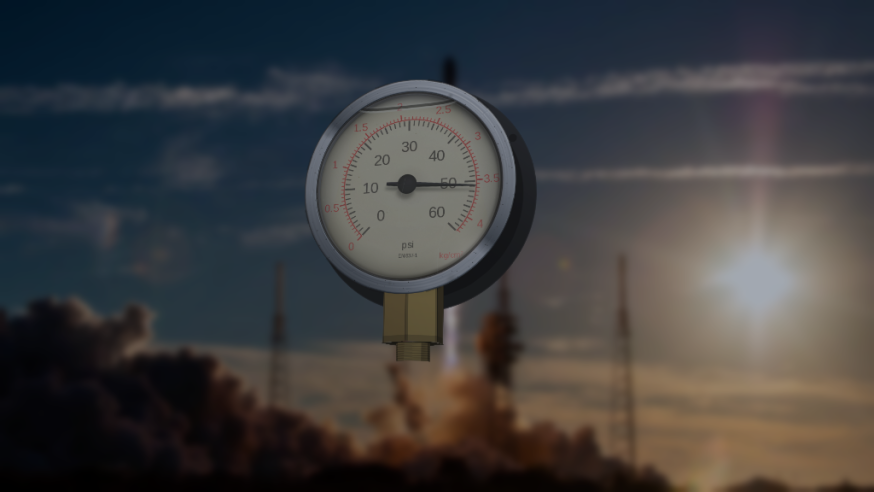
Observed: 51 psi
